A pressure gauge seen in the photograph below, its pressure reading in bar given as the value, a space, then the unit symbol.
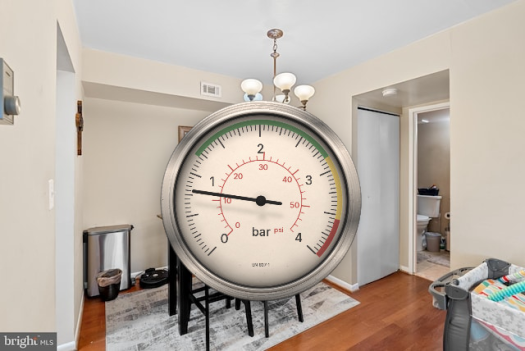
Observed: 0.8 bar
